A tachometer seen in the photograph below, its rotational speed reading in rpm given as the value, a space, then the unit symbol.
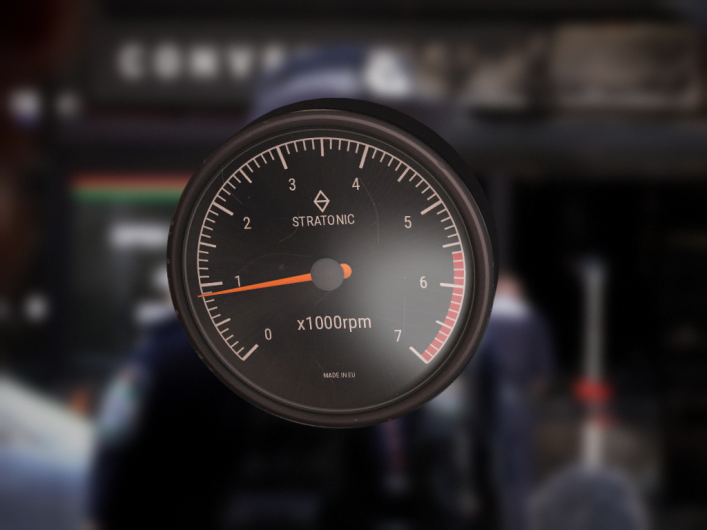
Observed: 900 rpm
